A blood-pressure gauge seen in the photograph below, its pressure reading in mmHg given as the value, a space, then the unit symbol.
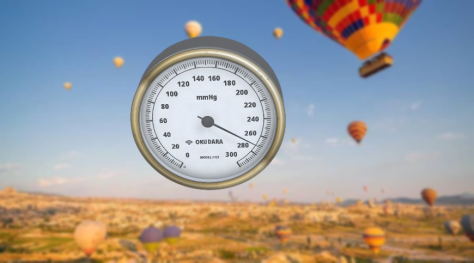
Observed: 270 mmHg
